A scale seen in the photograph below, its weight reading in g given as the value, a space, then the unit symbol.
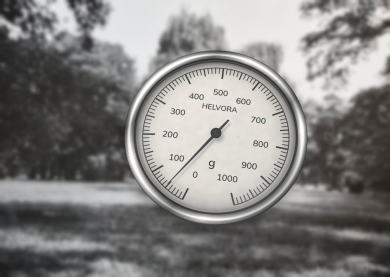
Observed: 50 g
